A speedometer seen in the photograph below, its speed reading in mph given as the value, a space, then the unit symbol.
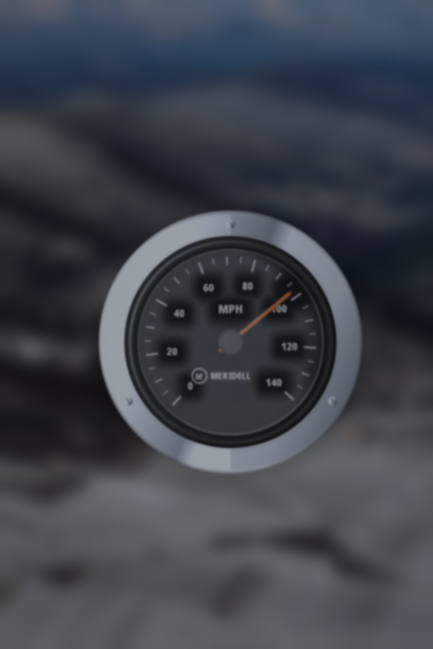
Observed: 97.5 mph
